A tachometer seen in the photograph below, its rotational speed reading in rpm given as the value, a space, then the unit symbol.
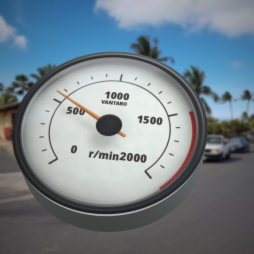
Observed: 550 rpm
